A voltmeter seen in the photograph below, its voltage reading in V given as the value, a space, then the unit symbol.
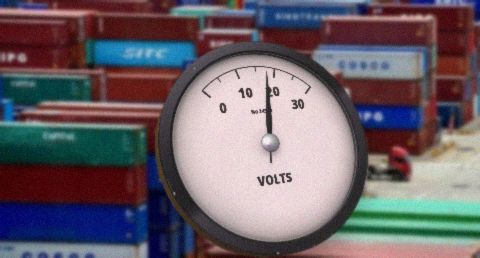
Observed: 17.5 V
